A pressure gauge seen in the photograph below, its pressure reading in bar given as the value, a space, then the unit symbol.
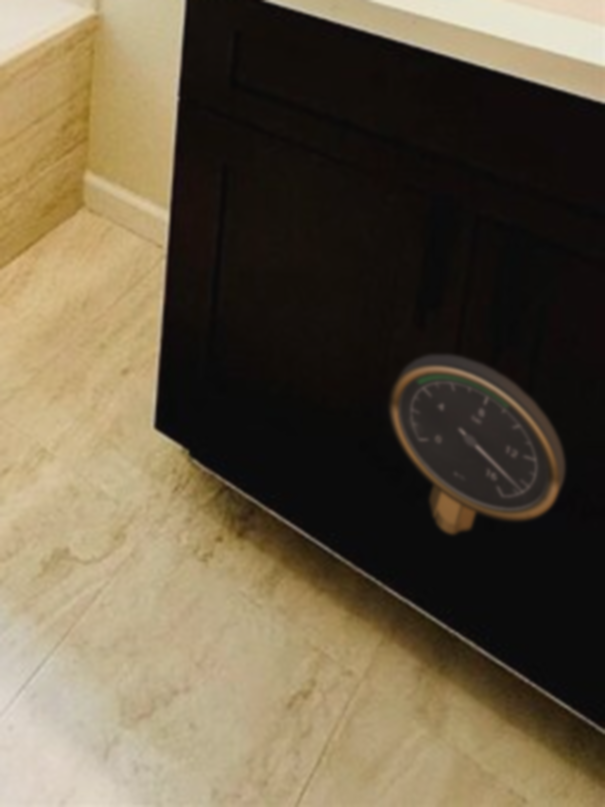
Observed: 14.5 bar
